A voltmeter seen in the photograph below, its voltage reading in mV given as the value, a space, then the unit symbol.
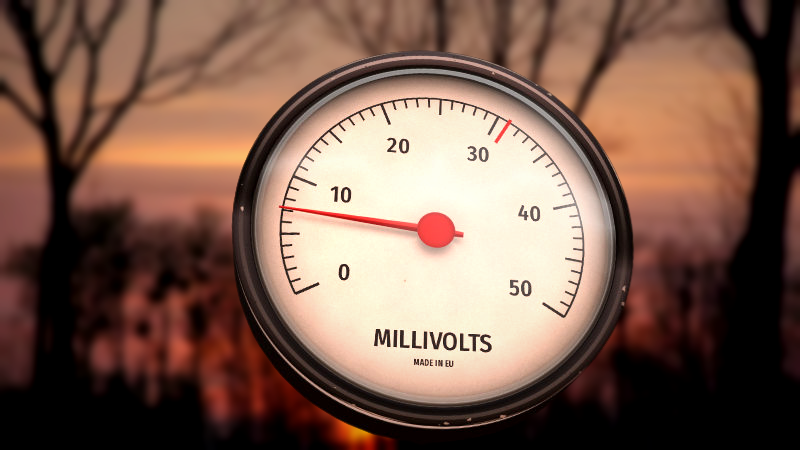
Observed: 7 mV
